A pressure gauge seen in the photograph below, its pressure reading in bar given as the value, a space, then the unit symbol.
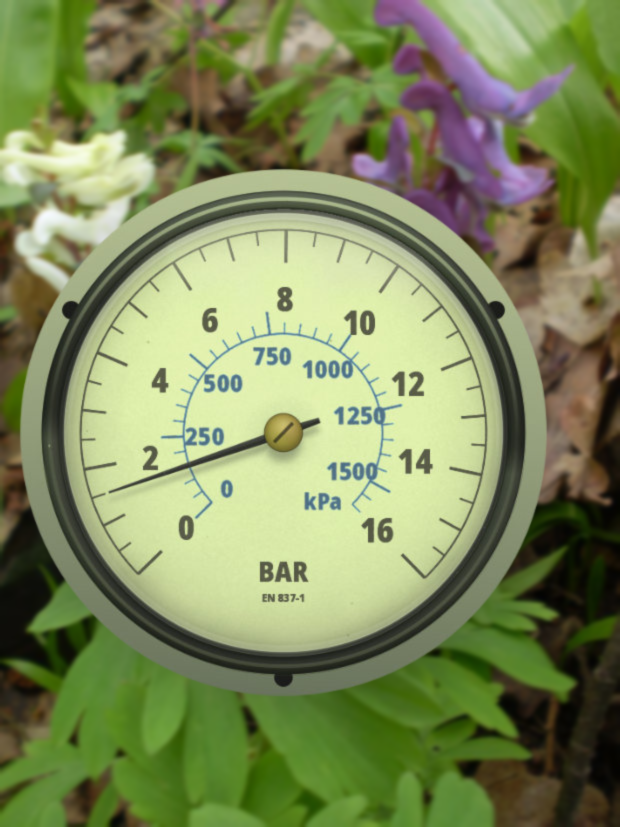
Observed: 1.5 bar
